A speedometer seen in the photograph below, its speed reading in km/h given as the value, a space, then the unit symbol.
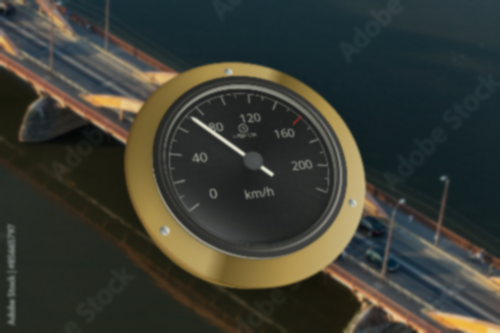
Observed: 70 km/h
